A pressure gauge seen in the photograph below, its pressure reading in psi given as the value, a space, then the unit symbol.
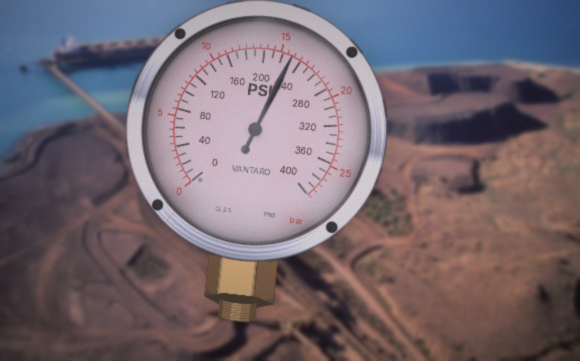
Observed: 230 psi
